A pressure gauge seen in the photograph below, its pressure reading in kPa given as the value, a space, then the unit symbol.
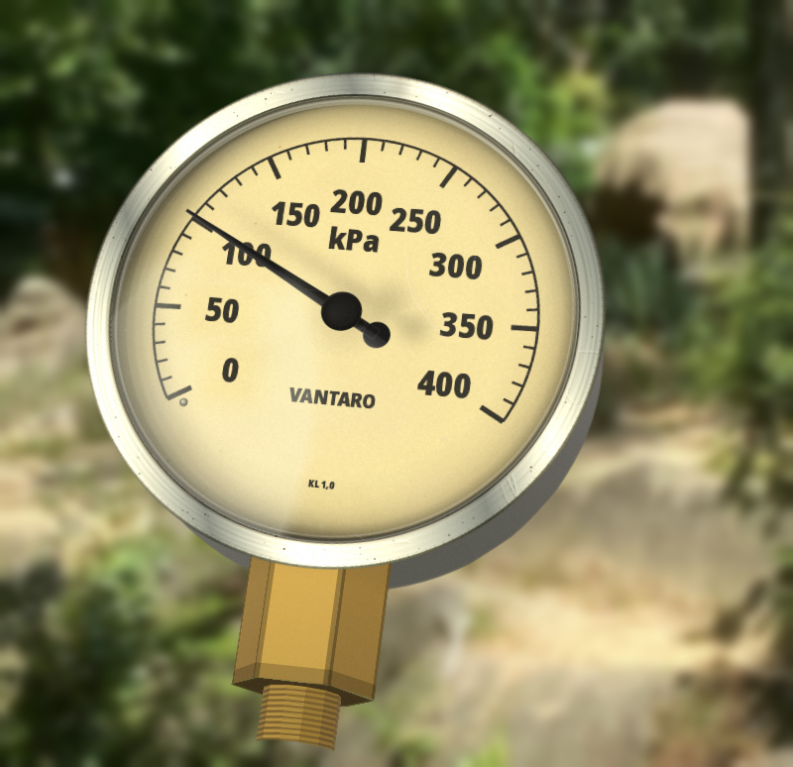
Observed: 100 kPa
